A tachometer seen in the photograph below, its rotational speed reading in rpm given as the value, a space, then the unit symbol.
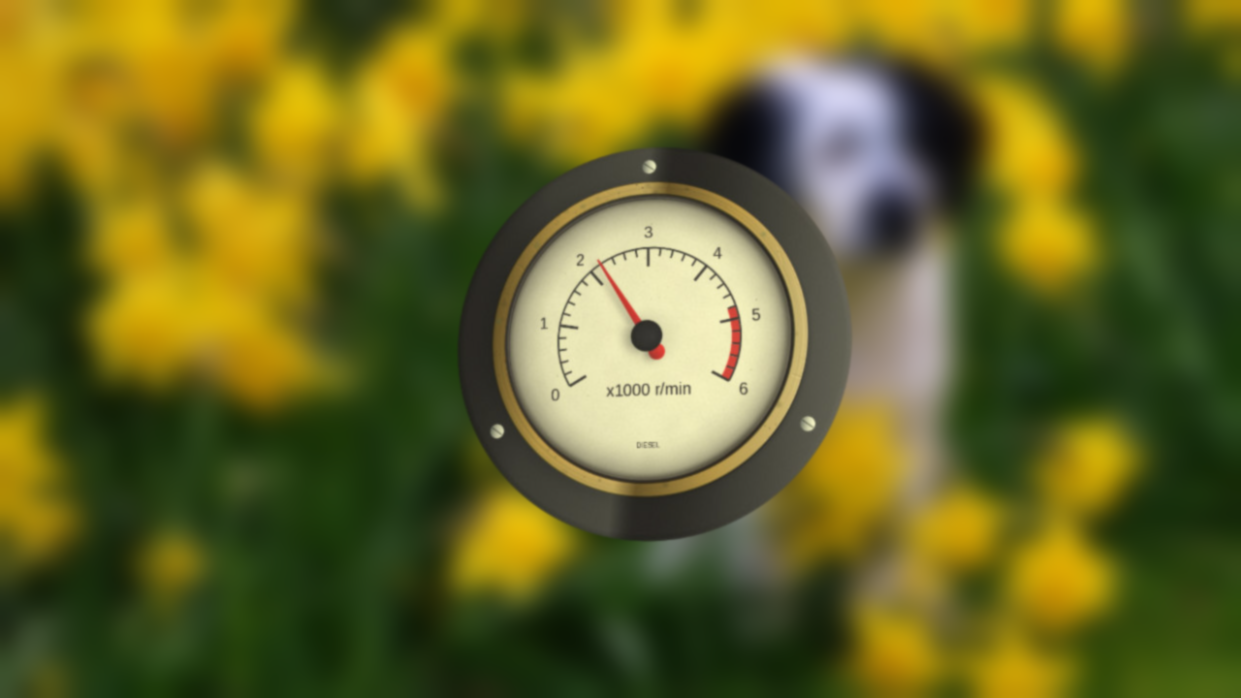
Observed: 2200 rpm
